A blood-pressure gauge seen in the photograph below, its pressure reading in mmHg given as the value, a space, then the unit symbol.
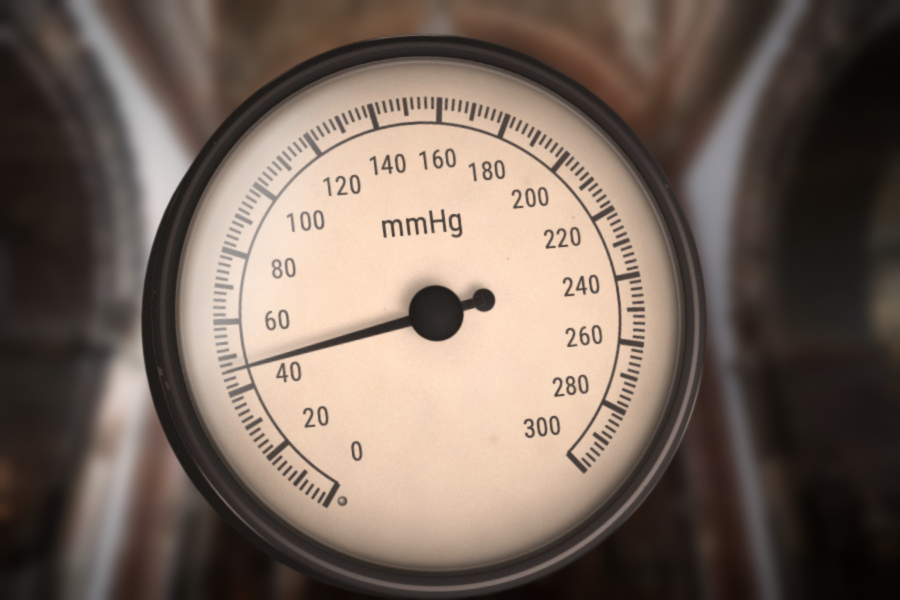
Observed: 46 mmHg
